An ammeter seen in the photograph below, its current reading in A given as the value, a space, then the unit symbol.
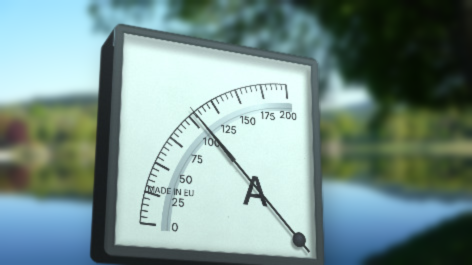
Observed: 105 A
